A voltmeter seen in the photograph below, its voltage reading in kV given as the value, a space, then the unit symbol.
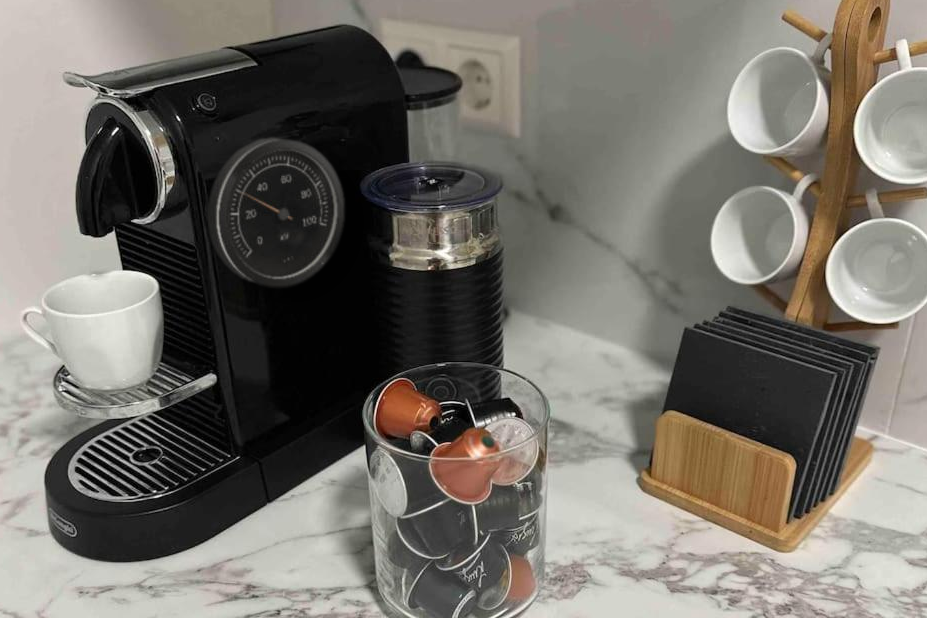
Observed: 30 kV
